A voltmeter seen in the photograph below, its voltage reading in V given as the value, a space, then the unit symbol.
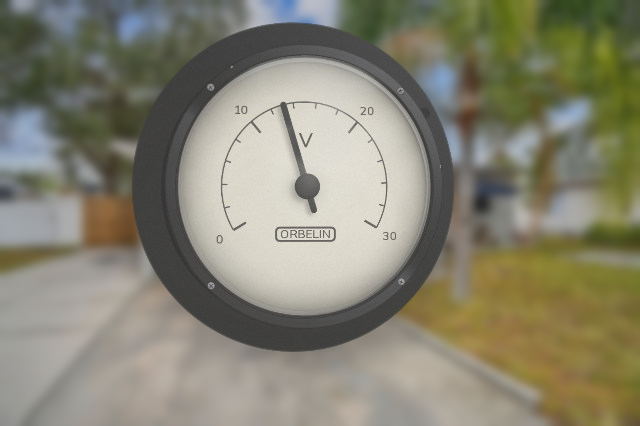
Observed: 13 V
